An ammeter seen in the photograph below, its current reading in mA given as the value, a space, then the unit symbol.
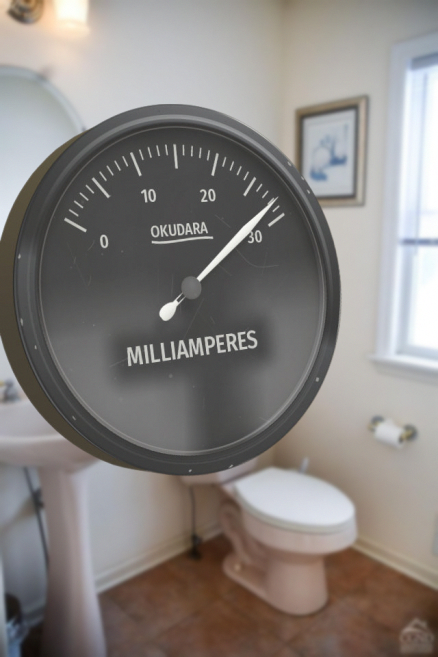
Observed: 28 mA
